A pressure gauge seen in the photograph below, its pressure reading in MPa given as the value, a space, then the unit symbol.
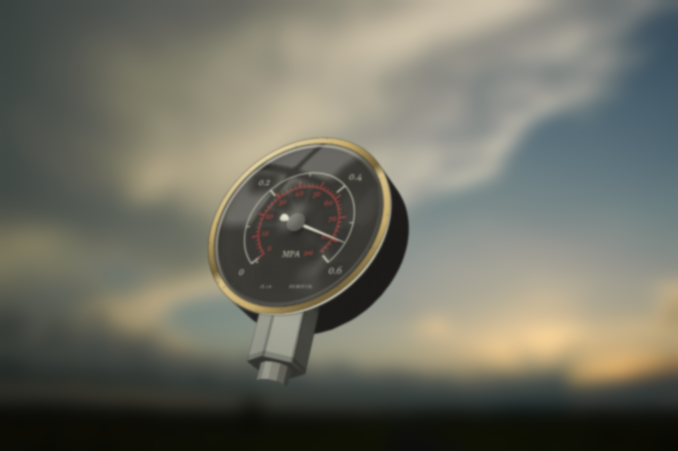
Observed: 0.55 MPa
